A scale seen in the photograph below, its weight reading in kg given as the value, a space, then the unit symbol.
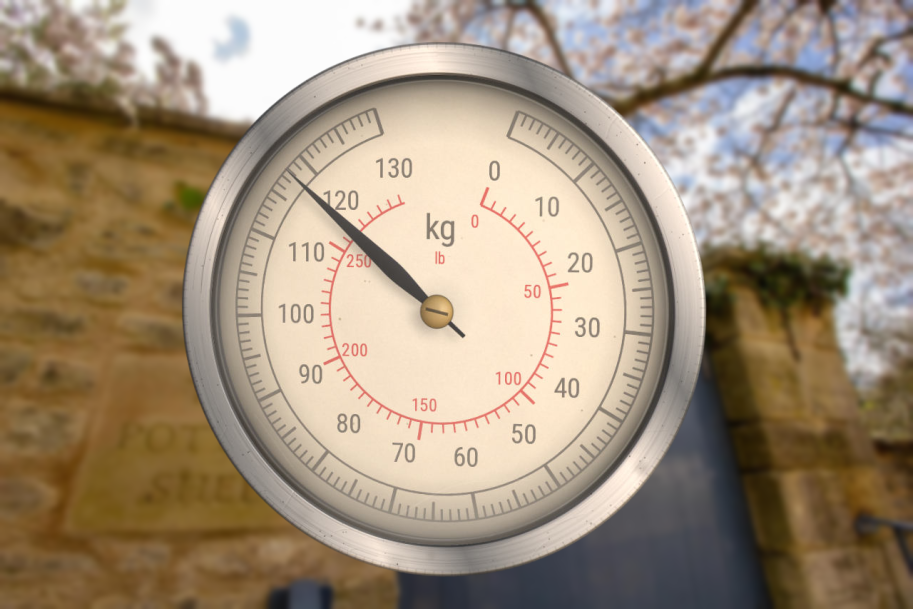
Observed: 118 kg
